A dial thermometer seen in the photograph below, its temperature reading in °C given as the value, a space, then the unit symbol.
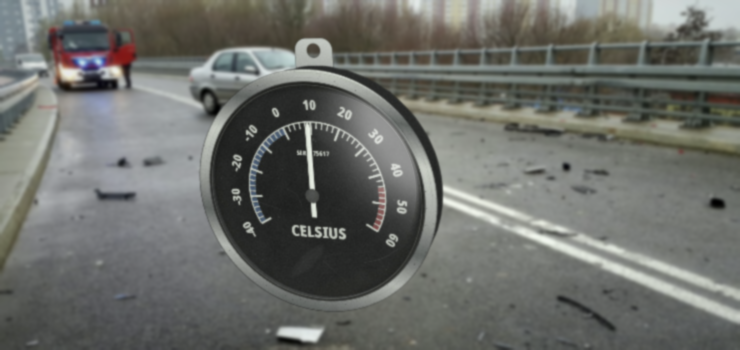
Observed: 10 °C
